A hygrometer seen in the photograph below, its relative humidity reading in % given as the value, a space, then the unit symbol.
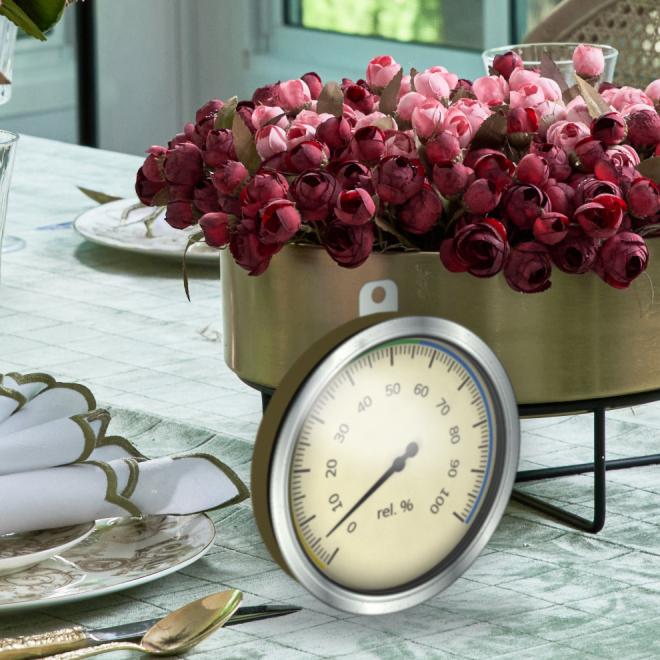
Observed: 5 %
